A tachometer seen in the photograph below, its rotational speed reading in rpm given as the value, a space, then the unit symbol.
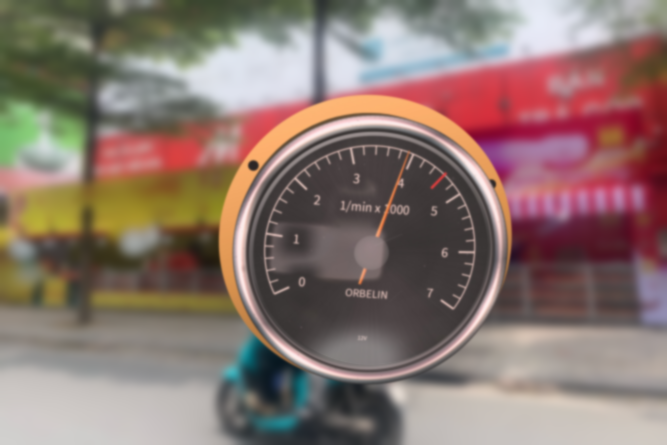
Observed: 3900 rpm
